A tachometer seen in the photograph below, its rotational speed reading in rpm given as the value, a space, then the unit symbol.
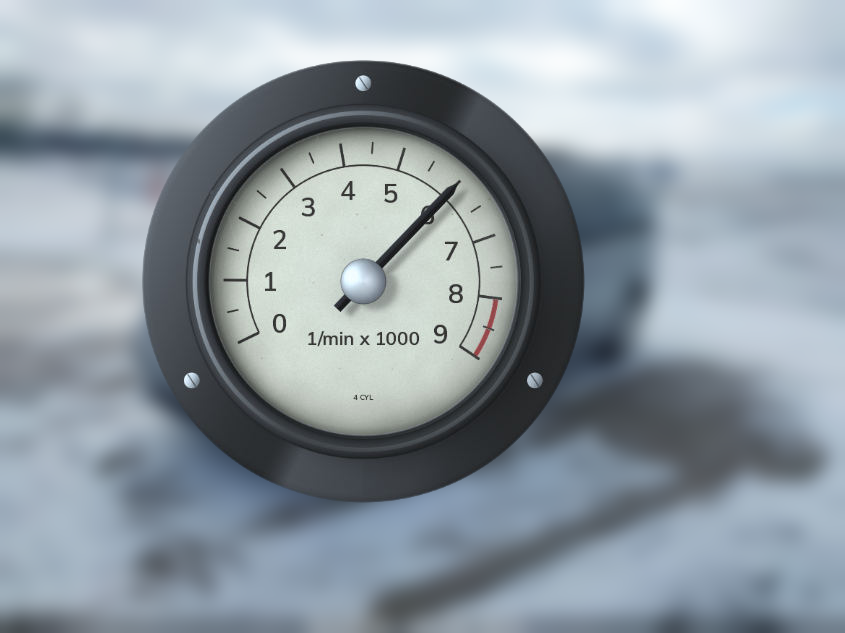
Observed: 6000 rpm
